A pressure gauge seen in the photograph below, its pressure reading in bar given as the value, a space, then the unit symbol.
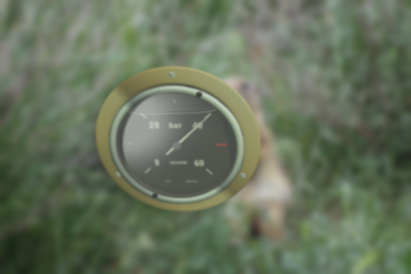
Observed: 40 bar
